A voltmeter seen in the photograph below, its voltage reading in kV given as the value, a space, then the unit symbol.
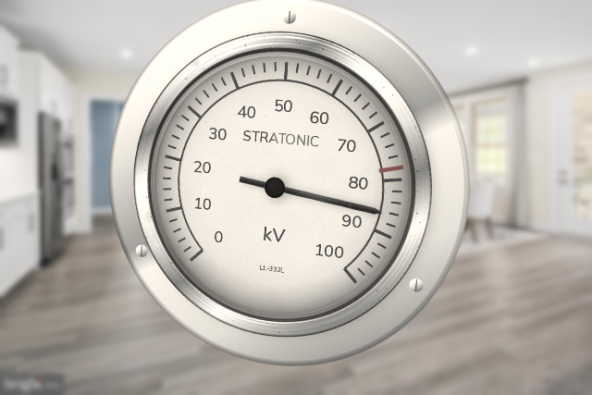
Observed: 86 kV
